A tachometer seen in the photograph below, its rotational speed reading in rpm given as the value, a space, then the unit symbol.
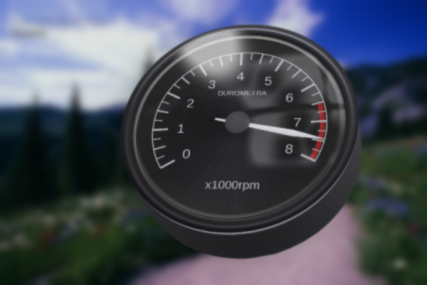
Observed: 7500 rpm
